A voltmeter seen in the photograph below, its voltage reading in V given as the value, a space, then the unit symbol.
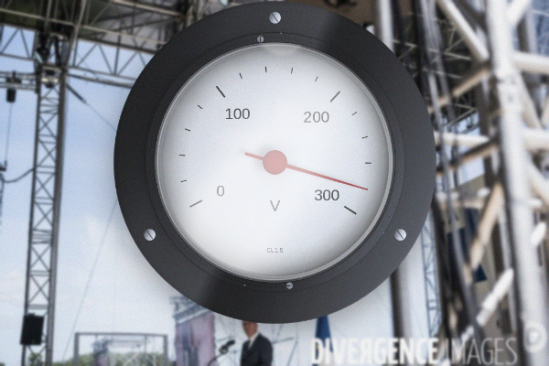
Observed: 280 V
